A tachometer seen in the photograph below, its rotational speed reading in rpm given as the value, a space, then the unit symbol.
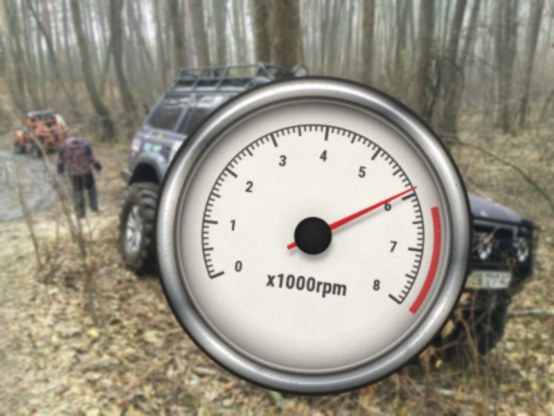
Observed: 5900 rpm
